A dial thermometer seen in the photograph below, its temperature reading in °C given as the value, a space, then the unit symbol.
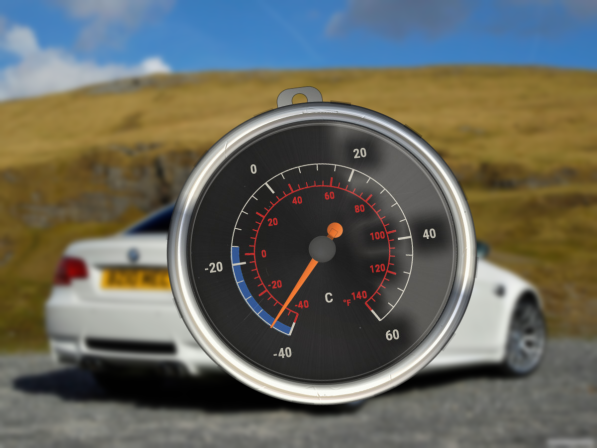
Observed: -36 °C
